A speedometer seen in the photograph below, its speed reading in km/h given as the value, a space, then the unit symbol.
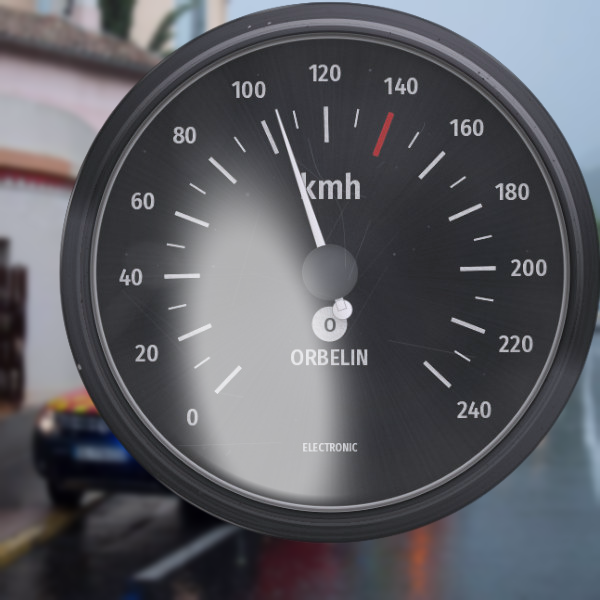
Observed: 105 km/h
